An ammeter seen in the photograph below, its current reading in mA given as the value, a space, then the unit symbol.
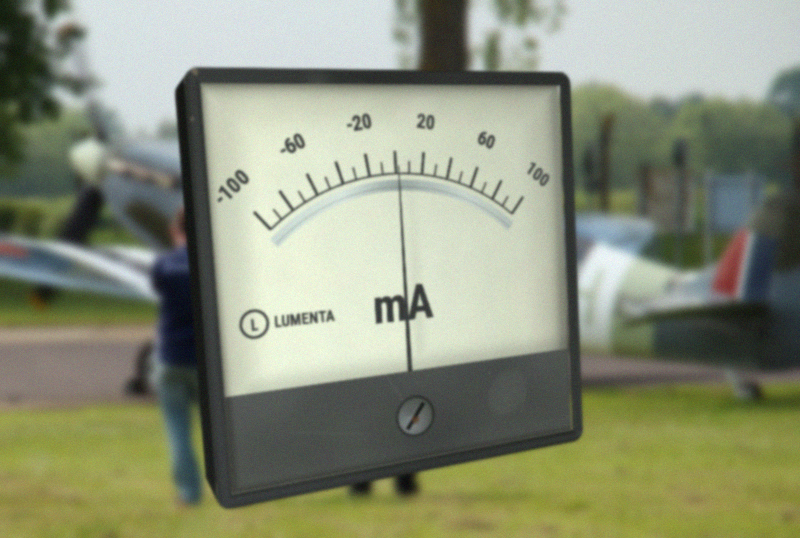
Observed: 0 mA
